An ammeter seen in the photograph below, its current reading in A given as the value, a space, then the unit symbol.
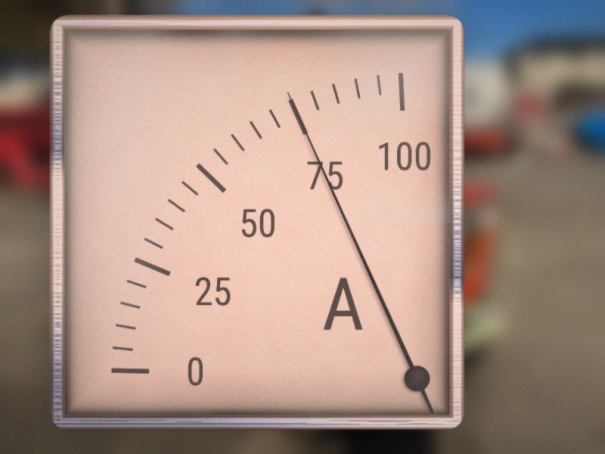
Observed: 75 A
